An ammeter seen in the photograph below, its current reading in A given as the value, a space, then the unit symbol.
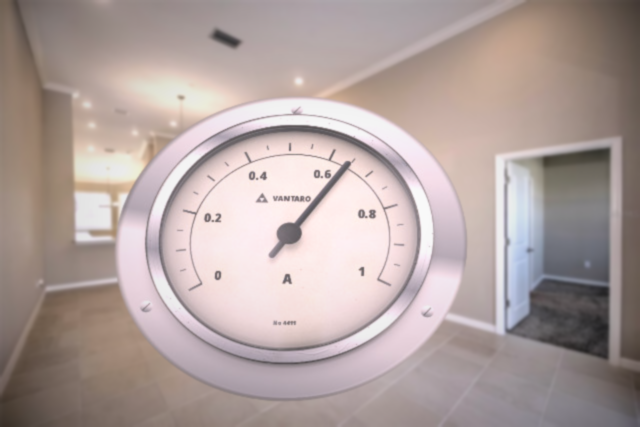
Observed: 0.65 A
